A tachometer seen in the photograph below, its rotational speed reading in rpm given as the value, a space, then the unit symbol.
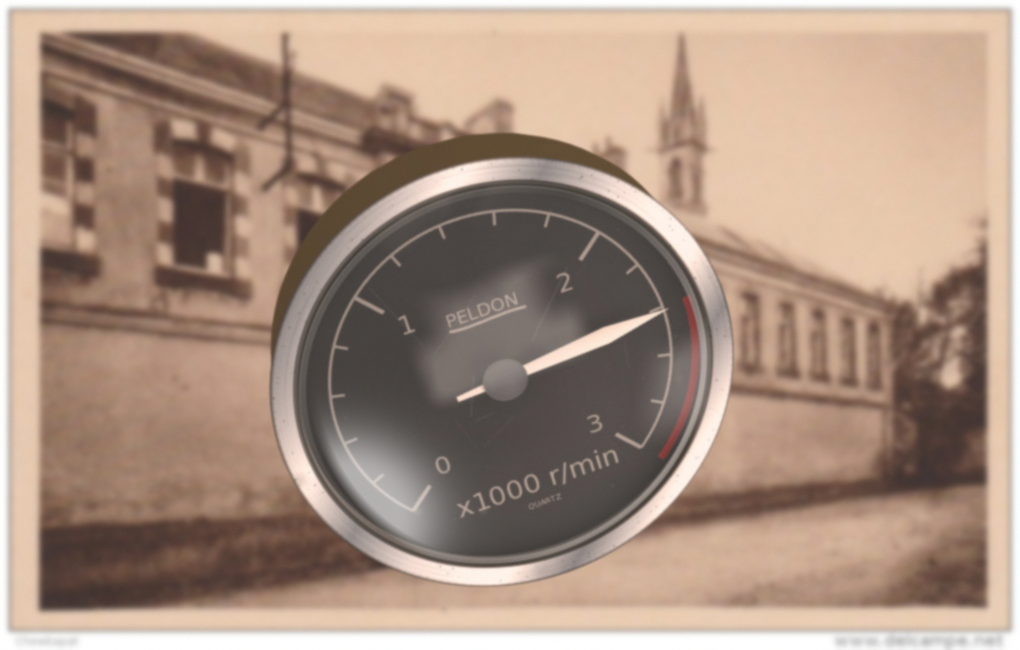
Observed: 2400 rpm
